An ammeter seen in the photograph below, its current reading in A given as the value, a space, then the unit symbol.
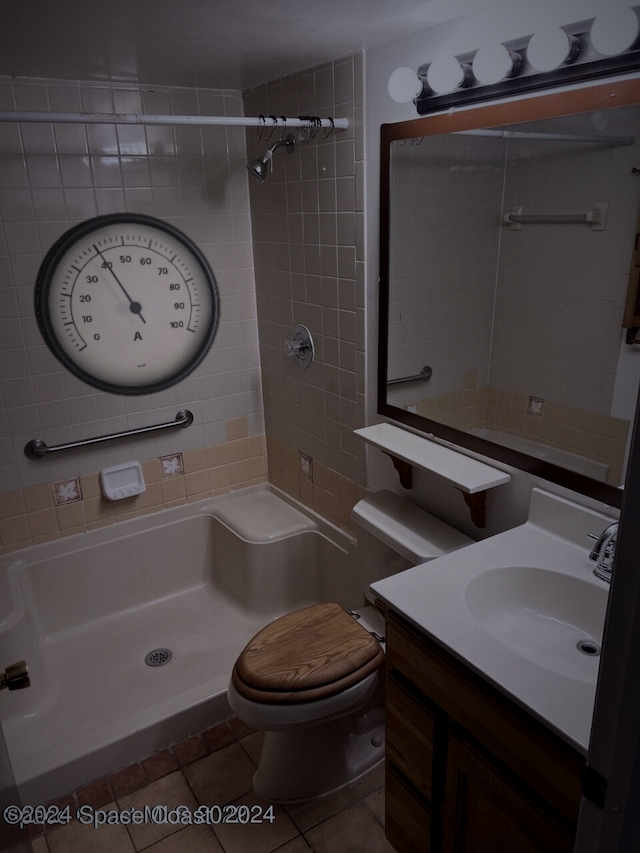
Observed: 40 A
